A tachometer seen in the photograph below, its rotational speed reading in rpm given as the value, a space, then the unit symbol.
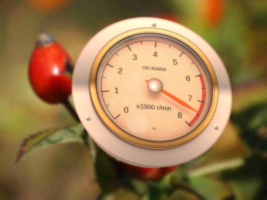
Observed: 7500 rpm
